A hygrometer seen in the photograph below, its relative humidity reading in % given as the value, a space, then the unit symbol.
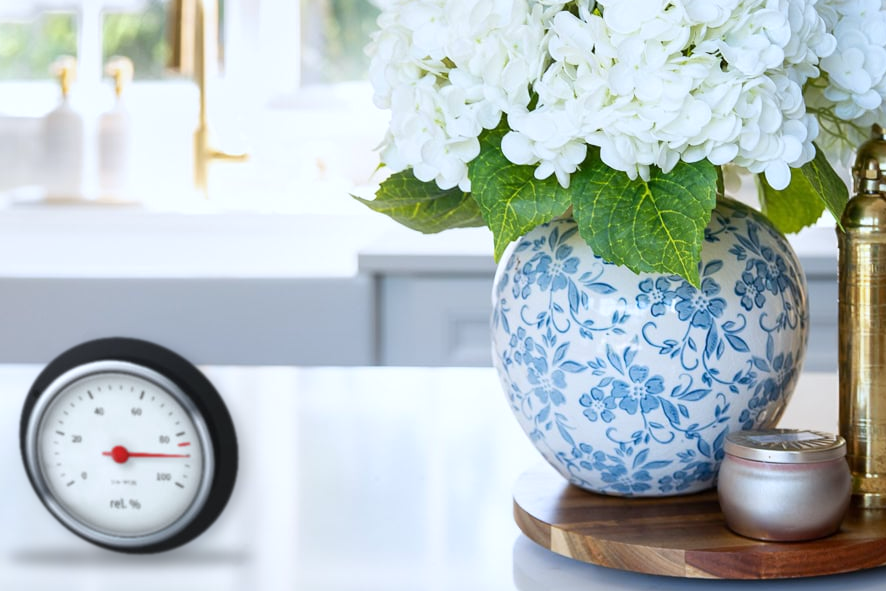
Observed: 88 %
